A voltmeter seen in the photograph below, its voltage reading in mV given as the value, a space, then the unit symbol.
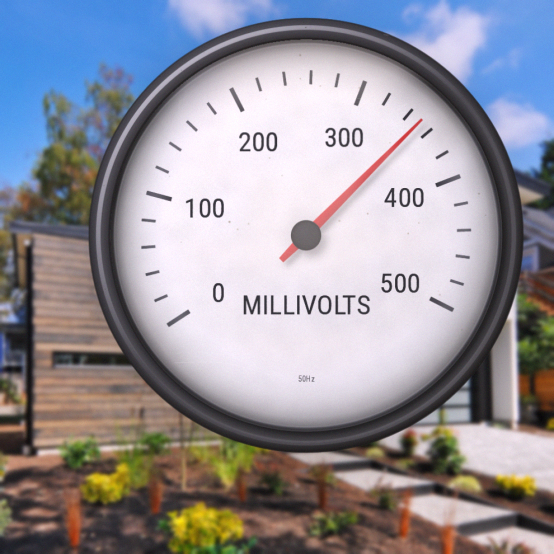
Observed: 350 mV
